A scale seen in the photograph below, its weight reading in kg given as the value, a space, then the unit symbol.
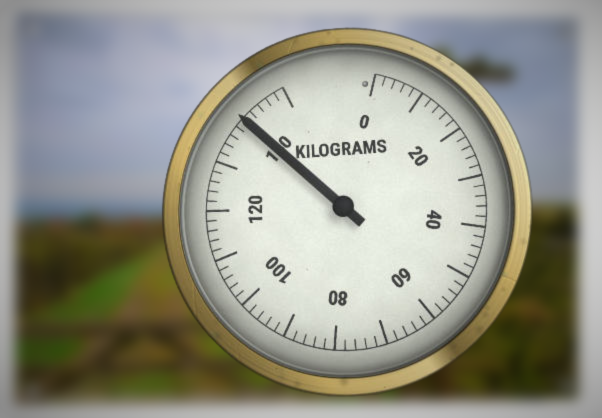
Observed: 140 kg
